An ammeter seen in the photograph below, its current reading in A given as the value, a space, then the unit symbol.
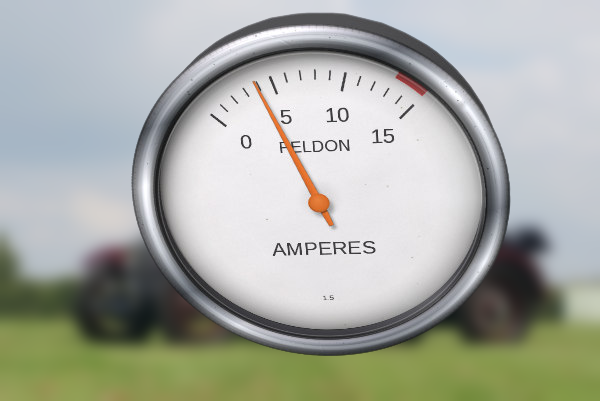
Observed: 4 A
